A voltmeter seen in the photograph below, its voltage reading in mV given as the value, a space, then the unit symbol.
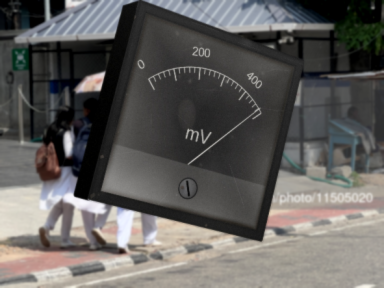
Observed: 480 mV
